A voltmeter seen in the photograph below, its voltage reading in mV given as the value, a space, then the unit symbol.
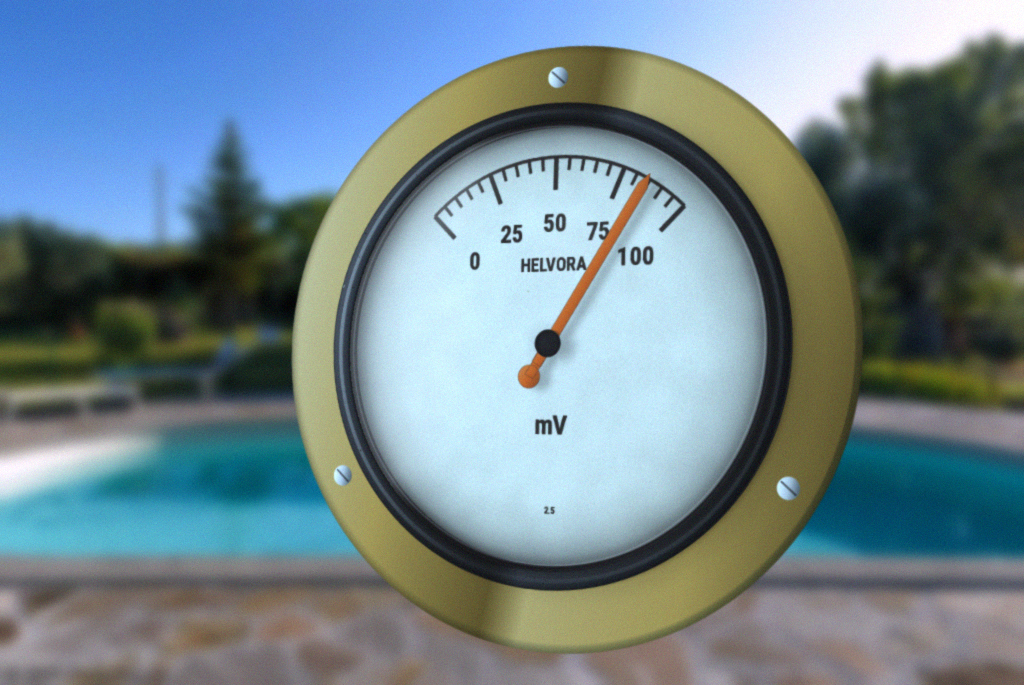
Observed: 85 mV
